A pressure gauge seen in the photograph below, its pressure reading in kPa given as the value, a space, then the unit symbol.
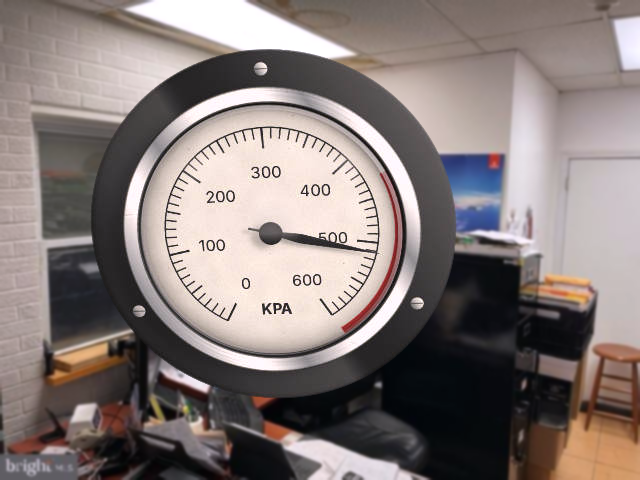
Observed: 510 kPa
